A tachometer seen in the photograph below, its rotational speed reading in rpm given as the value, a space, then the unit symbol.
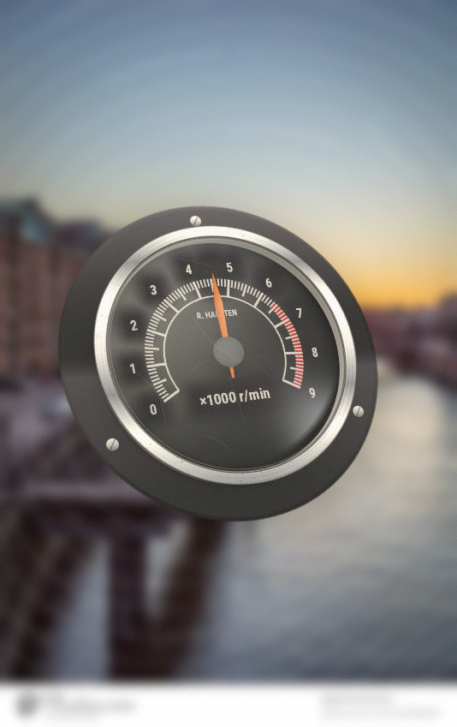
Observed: 4500 rpm
